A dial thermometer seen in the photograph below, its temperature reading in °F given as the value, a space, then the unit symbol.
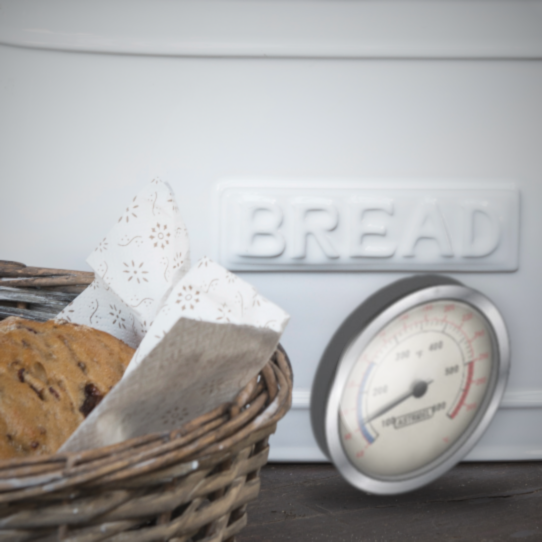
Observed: 150 °F
